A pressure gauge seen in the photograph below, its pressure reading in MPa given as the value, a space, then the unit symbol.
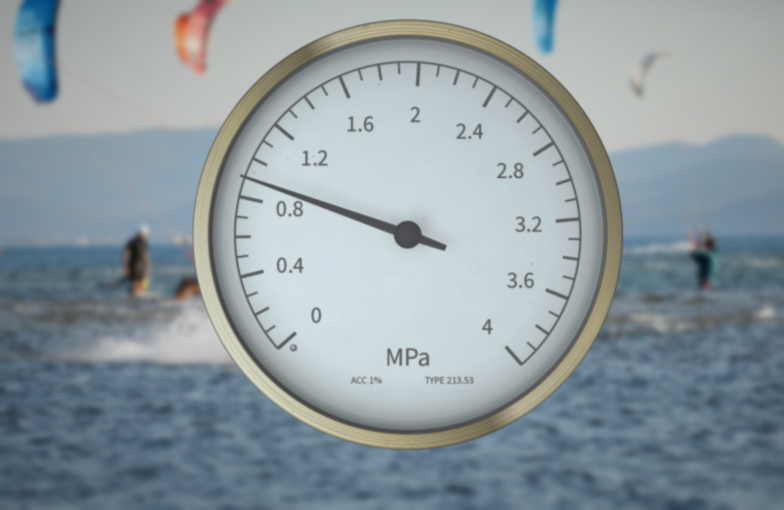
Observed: 0.9 MPa
